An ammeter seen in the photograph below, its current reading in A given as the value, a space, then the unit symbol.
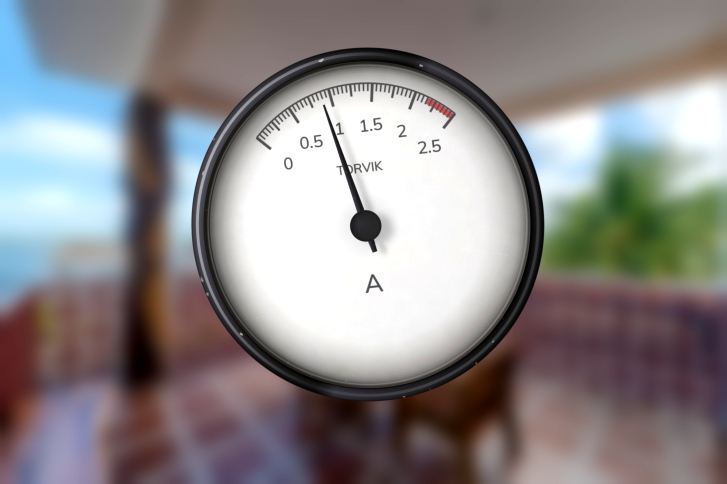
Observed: 0.9 A
